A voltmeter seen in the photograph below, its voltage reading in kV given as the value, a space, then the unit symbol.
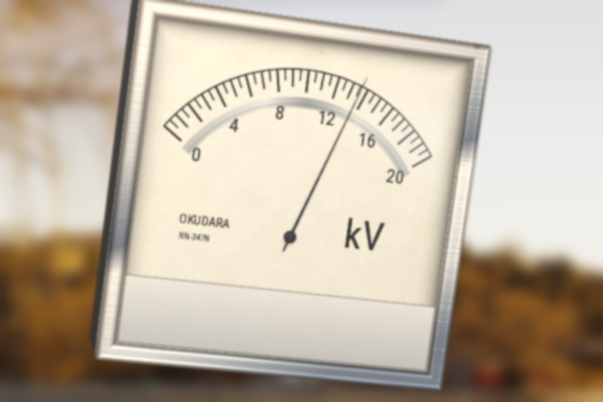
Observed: 13.5 kV
